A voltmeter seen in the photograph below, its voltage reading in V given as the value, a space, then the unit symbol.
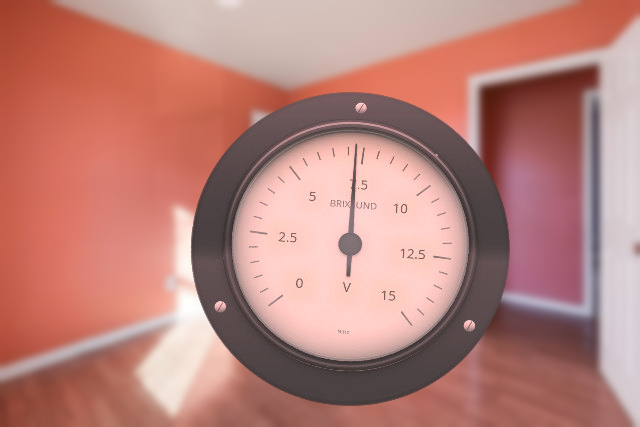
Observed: 7.25 V
